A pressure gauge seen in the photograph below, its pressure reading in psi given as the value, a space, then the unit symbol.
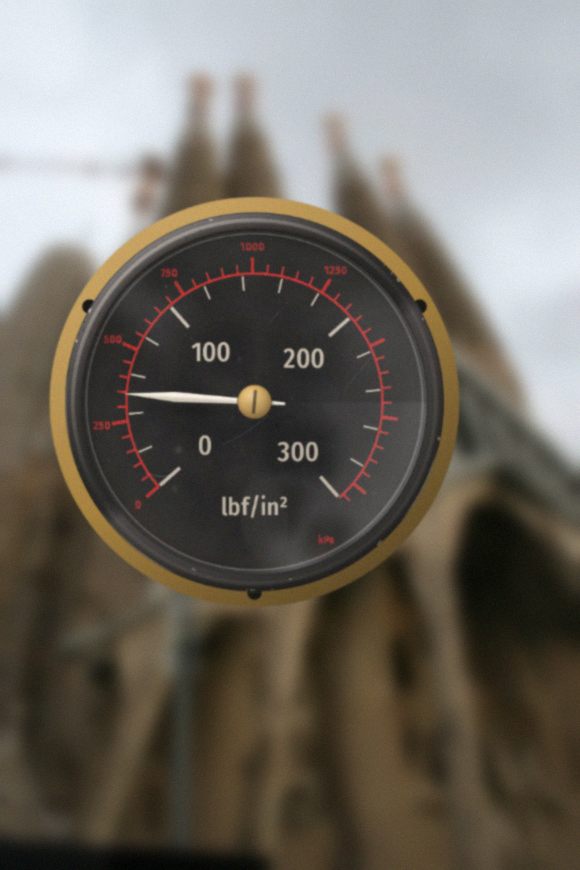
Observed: 50 psi
